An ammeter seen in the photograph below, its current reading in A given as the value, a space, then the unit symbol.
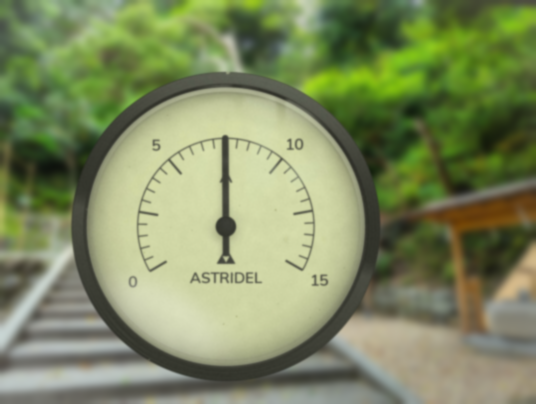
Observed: 7.5 A
